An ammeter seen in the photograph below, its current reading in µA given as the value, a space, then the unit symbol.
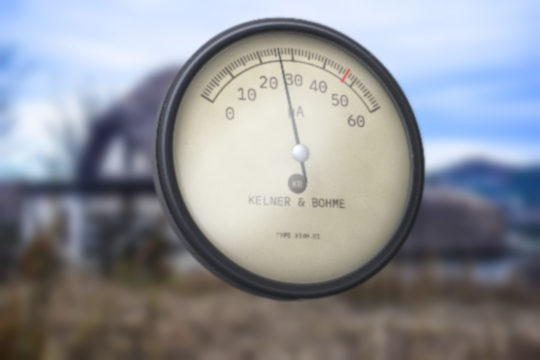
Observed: 25 µA
